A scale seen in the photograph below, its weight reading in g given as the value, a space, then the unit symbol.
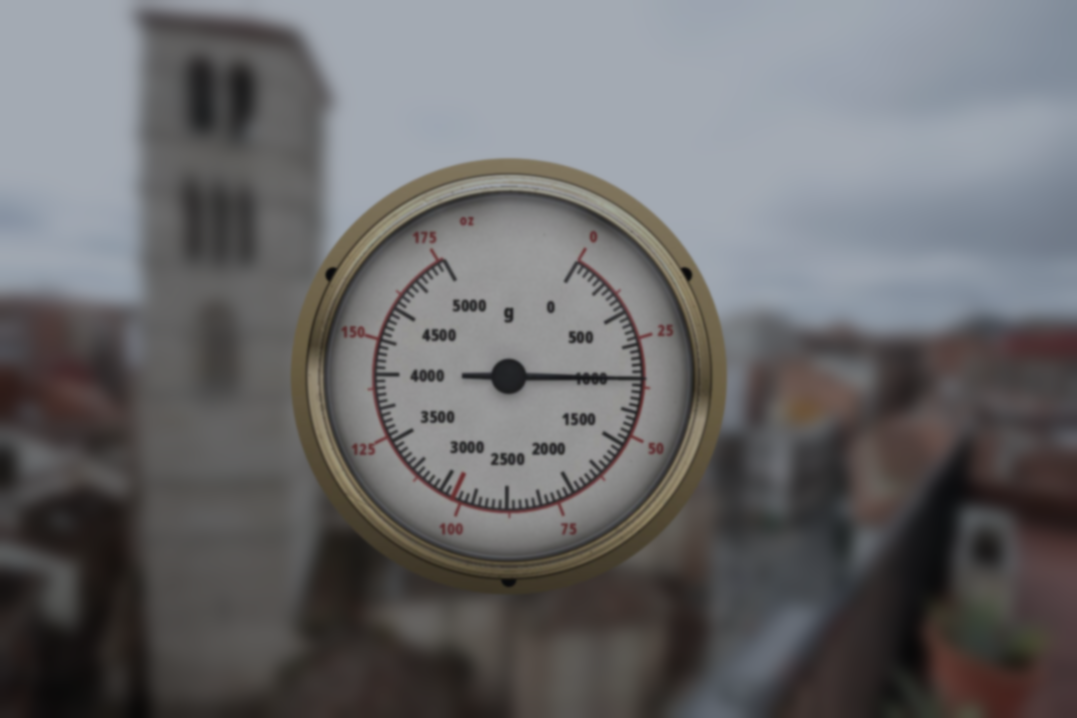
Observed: 1000 g
